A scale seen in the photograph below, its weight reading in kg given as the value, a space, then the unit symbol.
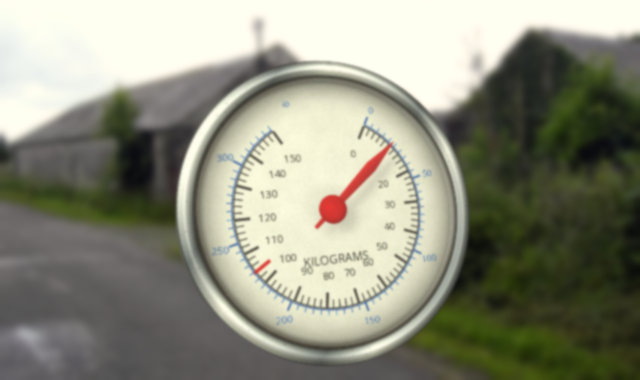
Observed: 10 kg
